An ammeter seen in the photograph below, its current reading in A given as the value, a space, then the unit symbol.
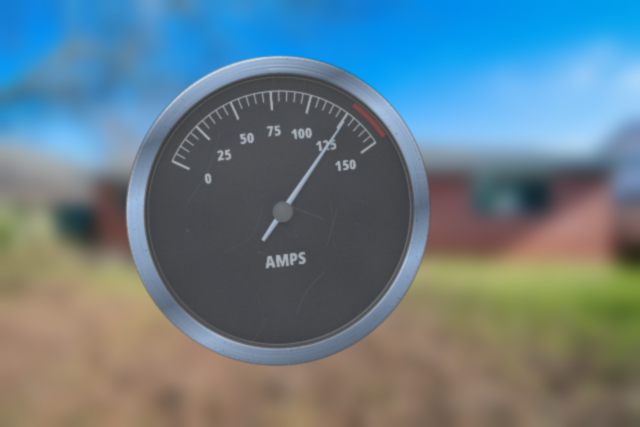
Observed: 125 A
